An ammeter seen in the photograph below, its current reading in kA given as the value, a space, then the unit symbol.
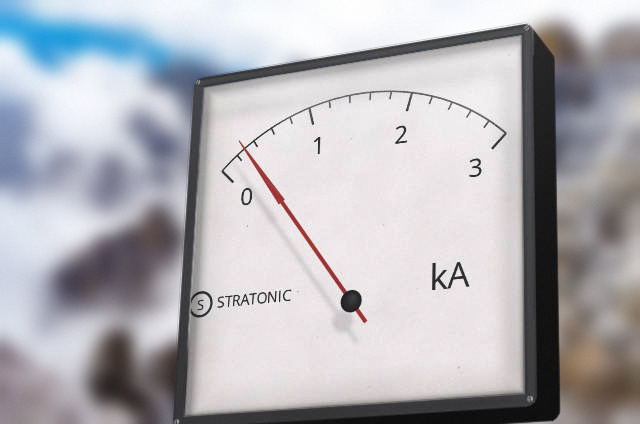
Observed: 0.3 kA
